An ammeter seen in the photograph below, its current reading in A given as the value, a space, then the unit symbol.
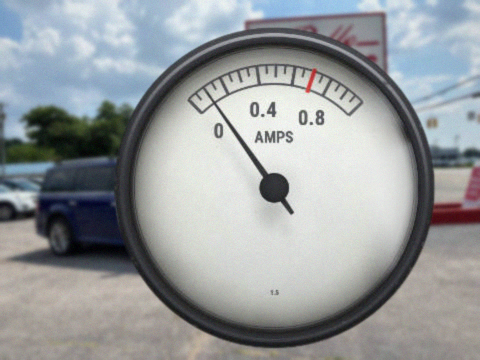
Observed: 0.1 A
